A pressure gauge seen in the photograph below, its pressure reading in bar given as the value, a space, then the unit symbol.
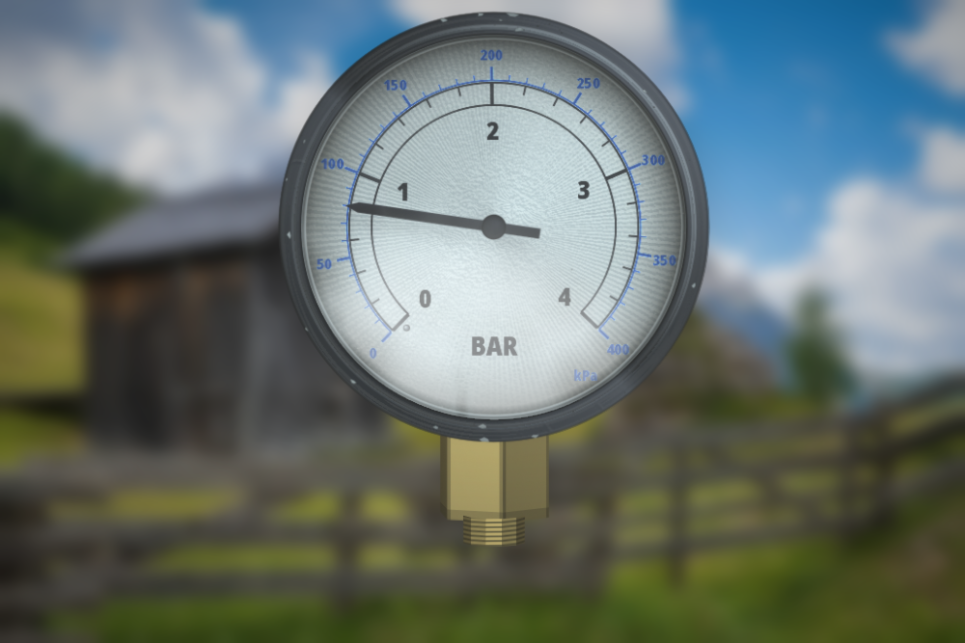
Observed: 0.8 bar
